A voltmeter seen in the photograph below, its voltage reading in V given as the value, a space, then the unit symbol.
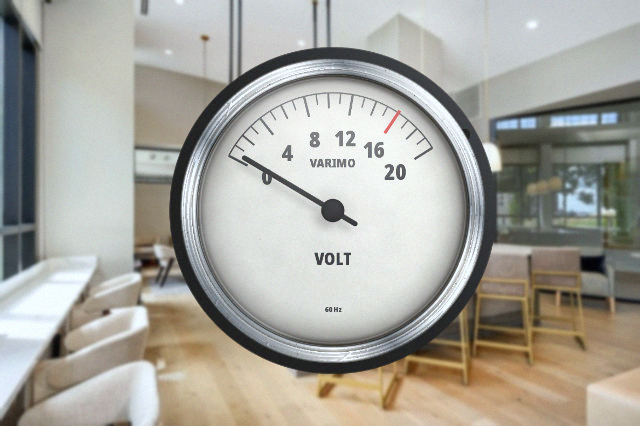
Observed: 0.5 V
